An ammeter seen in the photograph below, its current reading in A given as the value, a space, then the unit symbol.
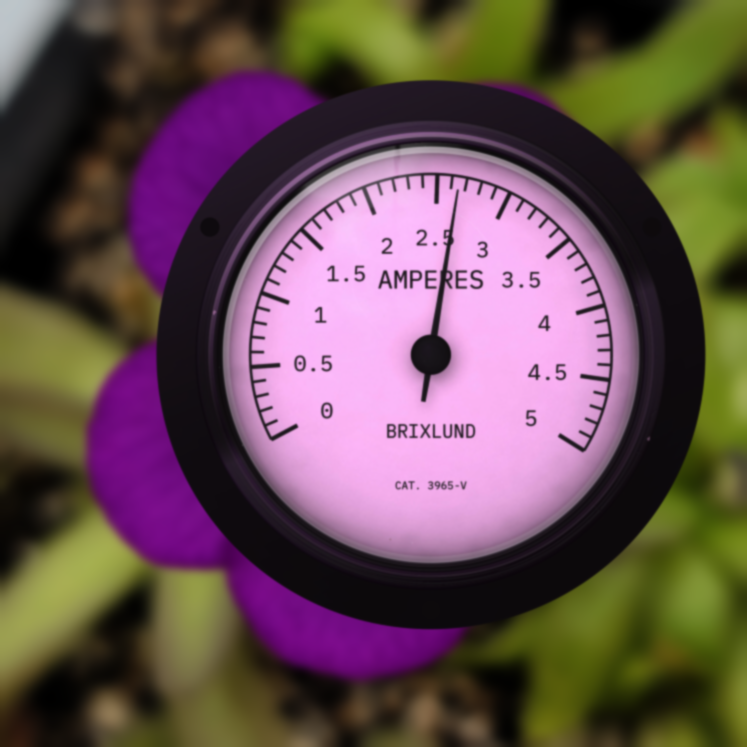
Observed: 2.65 A
